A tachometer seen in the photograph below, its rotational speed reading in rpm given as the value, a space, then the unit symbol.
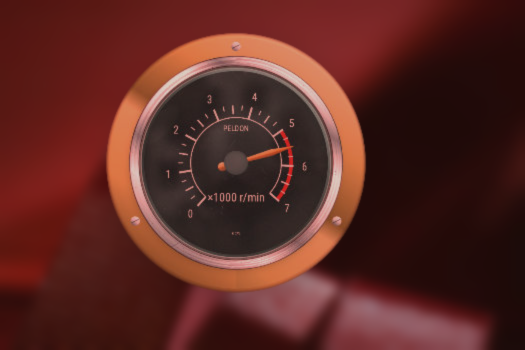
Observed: 5500 rpm
